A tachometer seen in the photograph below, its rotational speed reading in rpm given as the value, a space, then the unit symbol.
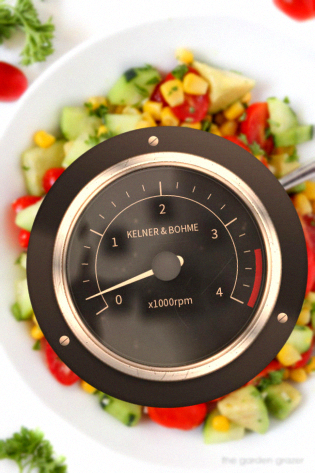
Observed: 200 rpm
